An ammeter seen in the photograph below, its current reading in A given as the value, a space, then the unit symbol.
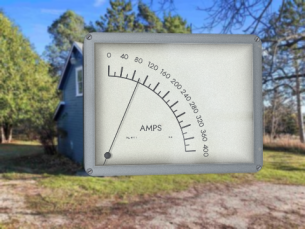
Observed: 100 A
